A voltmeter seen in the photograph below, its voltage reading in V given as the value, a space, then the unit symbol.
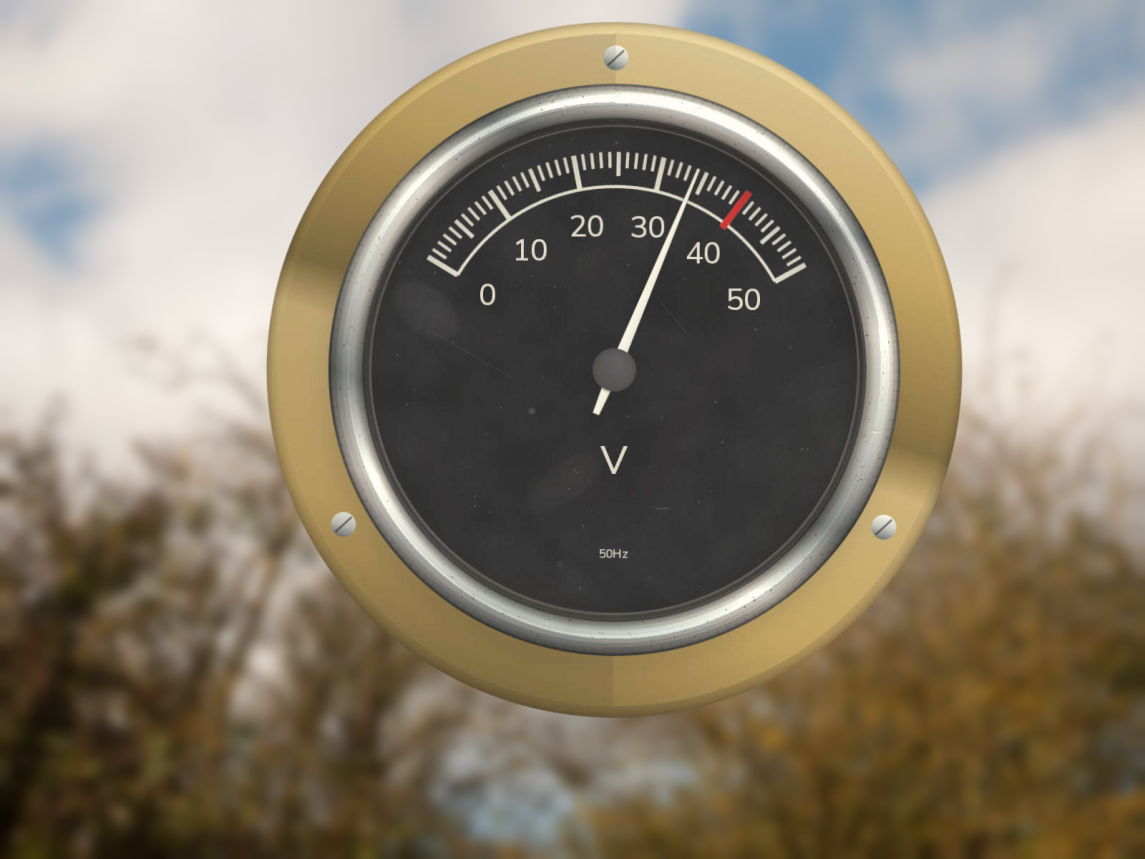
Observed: 34 V
